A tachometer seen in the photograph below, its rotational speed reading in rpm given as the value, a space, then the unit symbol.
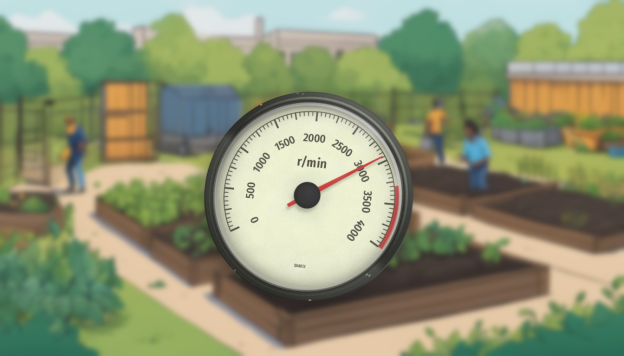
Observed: 2950 rpm
